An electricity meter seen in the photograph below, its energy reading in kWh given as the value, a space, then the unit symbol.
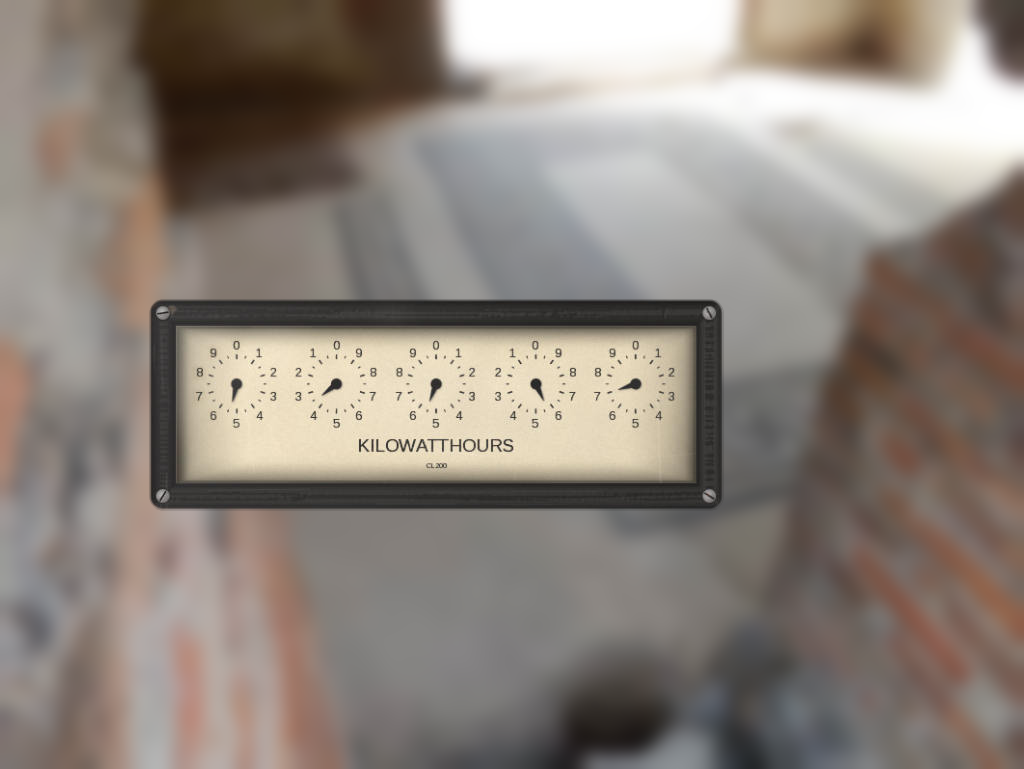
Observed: 53557 kWh
